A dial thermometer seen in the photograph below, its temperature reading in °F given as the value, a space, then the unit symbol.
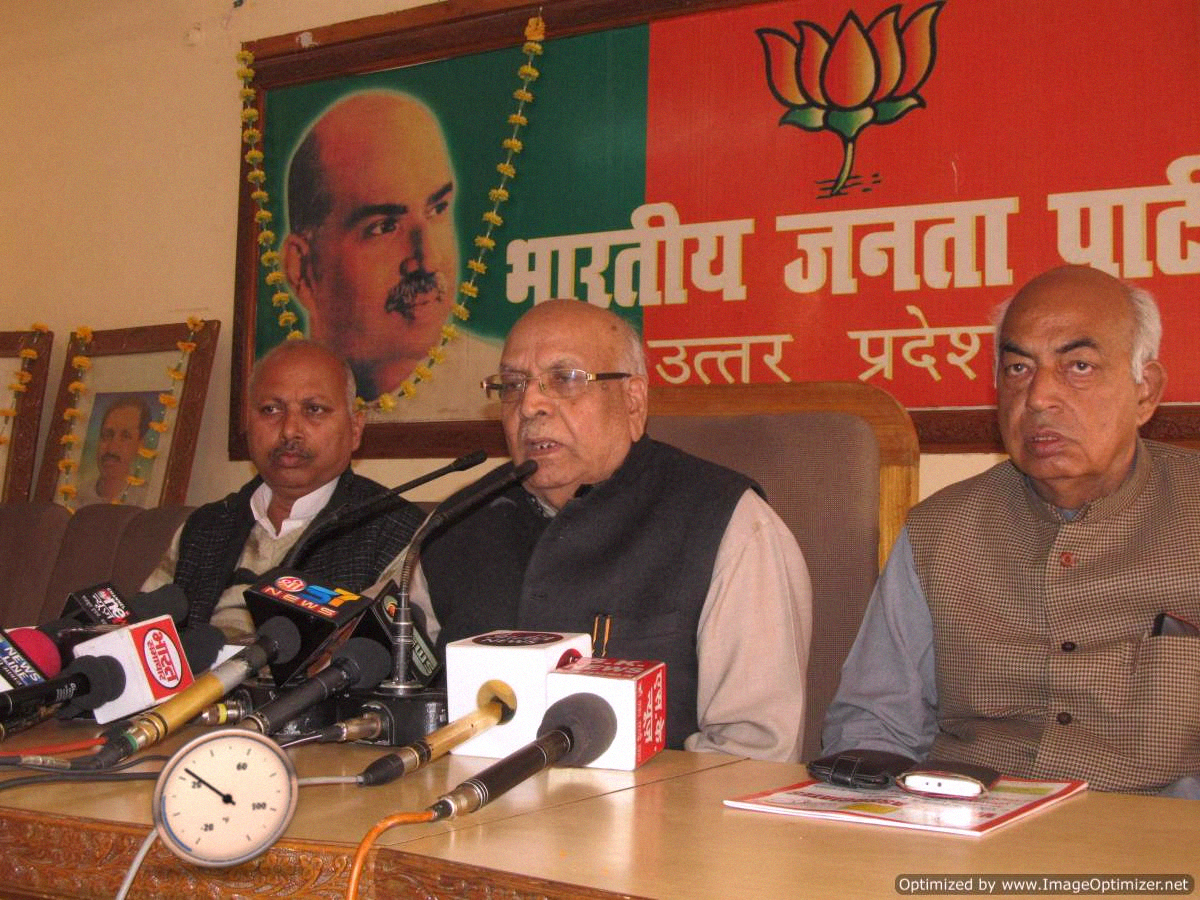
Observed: 25 °F
